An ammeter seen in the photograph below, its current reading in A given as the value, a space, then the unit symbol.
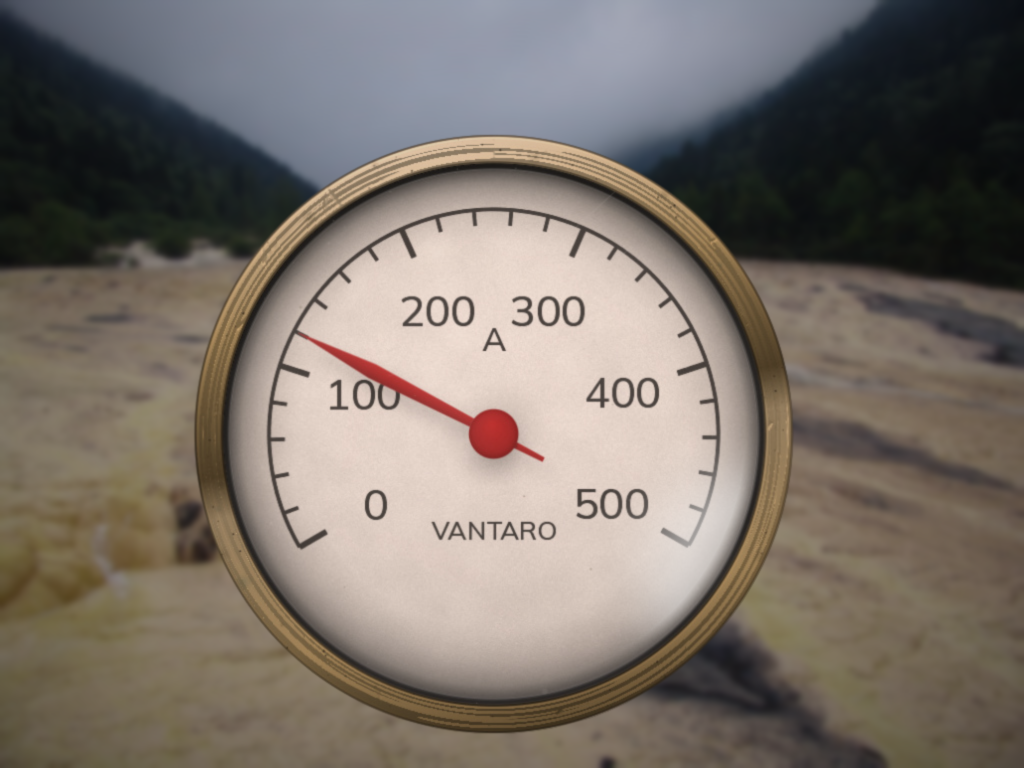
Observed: 120 A
